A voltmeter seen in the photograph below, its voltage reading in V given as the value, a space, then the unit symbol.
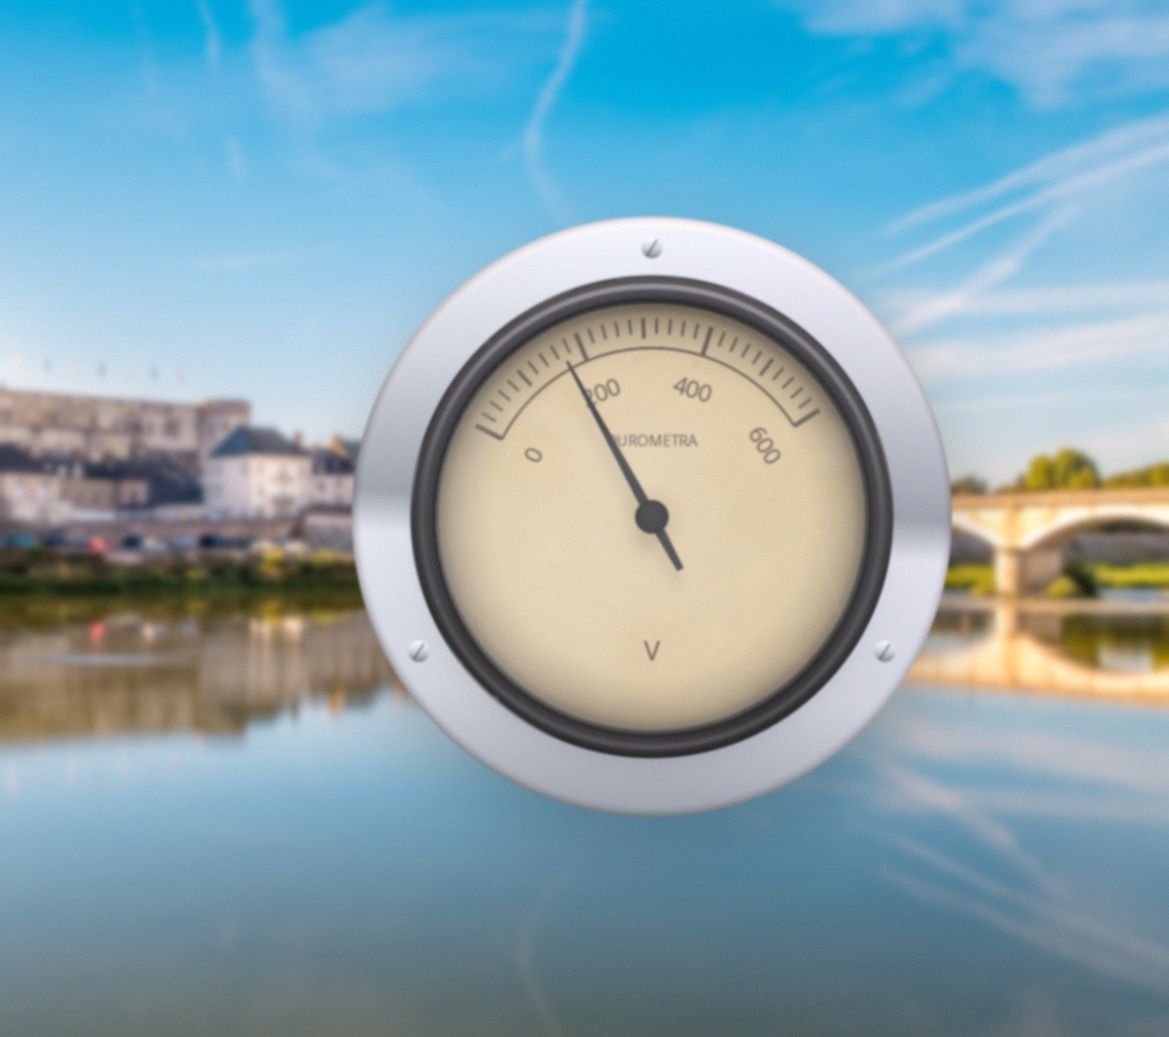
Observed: 170 V
